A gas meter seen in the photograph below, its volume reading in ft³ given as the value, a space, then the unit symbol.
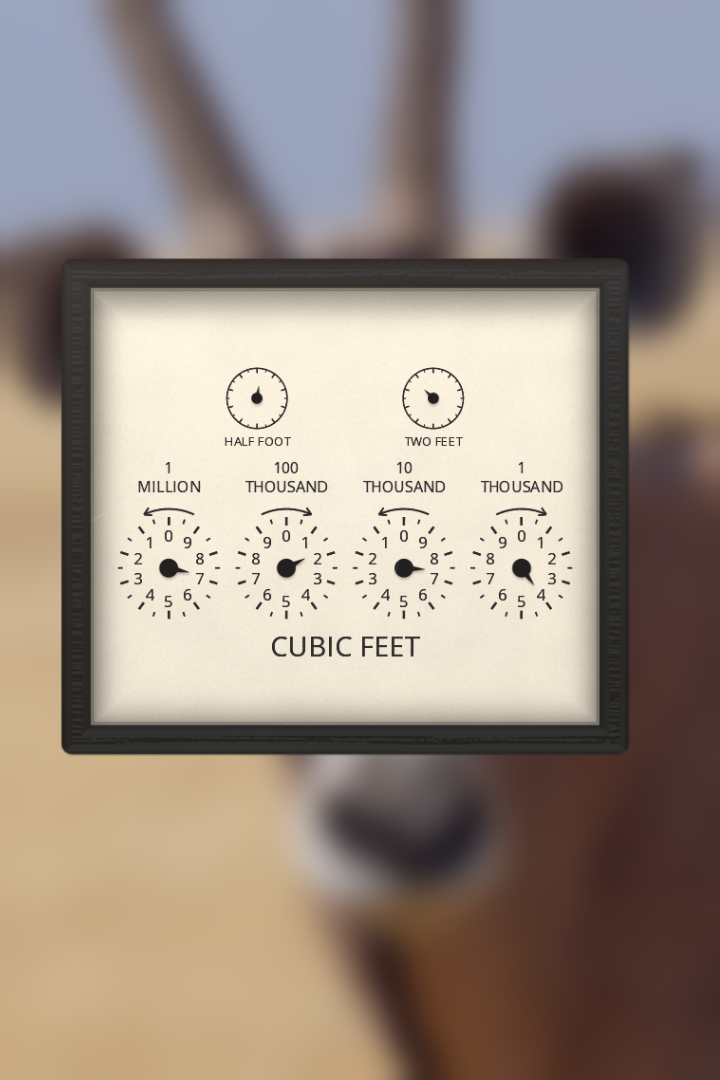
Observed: 717400 ft³
